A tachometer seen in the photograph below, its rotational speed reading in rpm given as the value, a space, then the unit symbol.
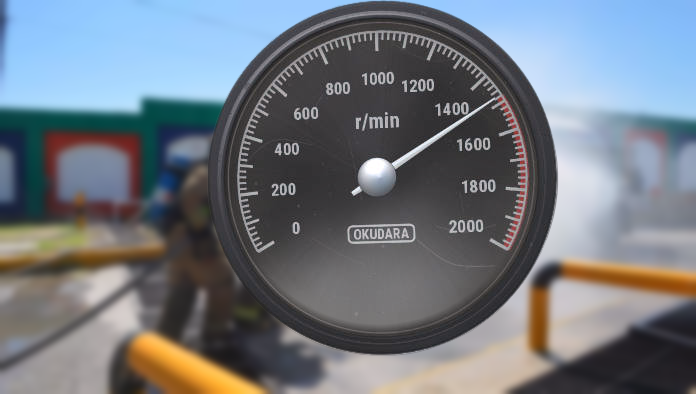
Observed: 1480 rpm
